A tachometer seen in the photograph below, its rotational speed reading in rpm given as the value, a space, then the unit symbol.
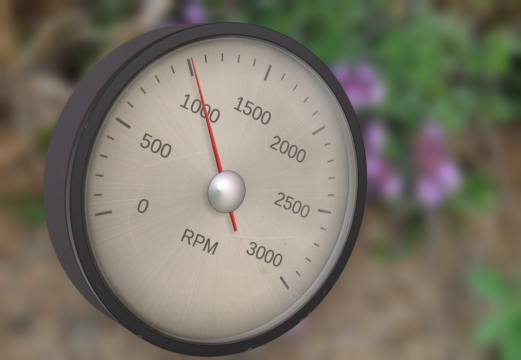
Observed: 1000 rpm
